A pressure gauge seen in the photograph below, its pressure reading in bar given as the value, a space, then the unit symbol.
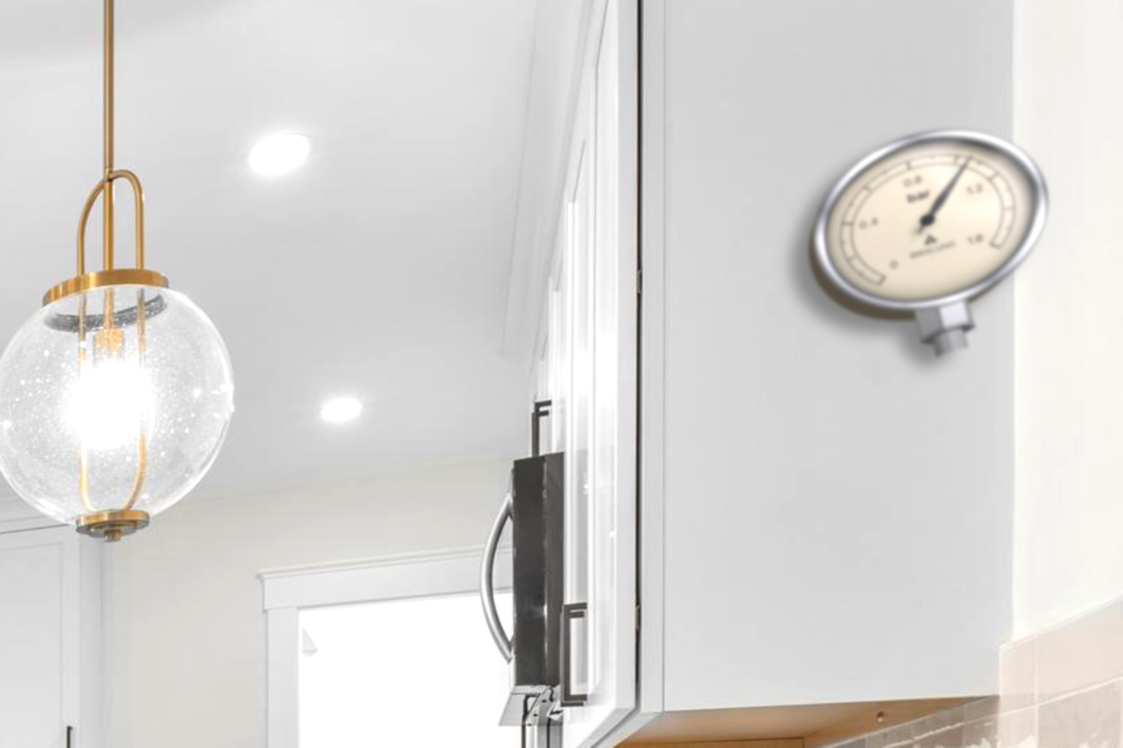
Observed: 1.05 bar
